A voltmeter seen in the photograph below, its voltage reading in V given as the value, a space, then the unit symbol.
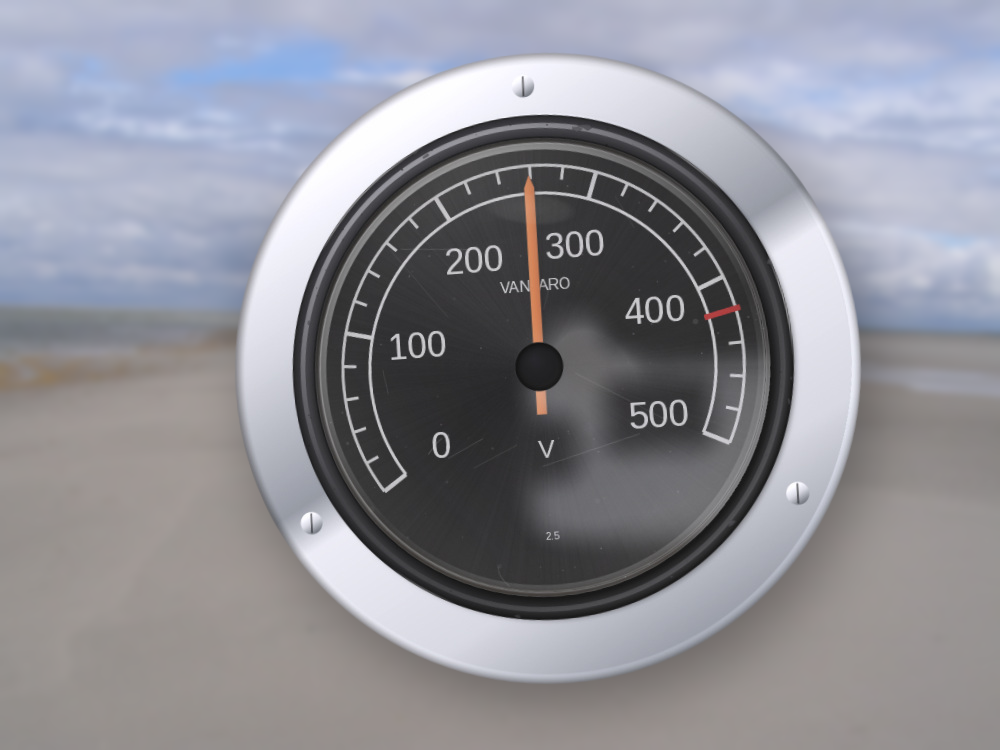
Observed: 260 V
